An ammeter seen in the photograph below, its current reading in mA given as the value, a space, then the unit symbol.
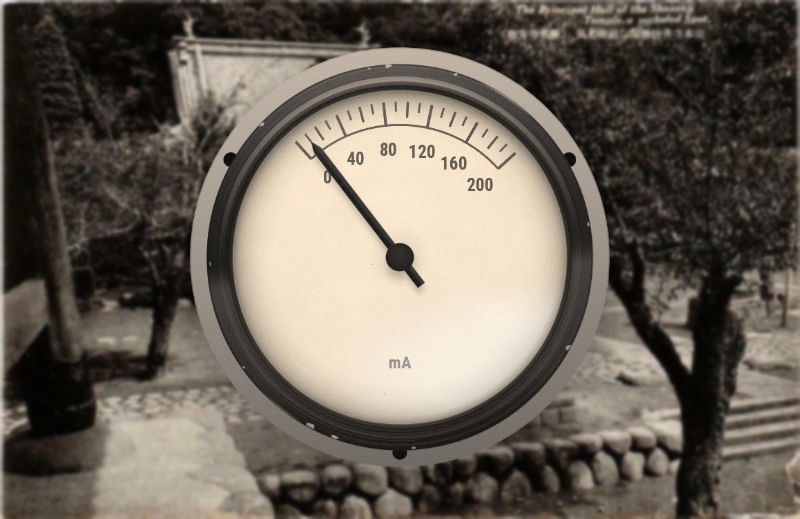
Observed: 10 mA
